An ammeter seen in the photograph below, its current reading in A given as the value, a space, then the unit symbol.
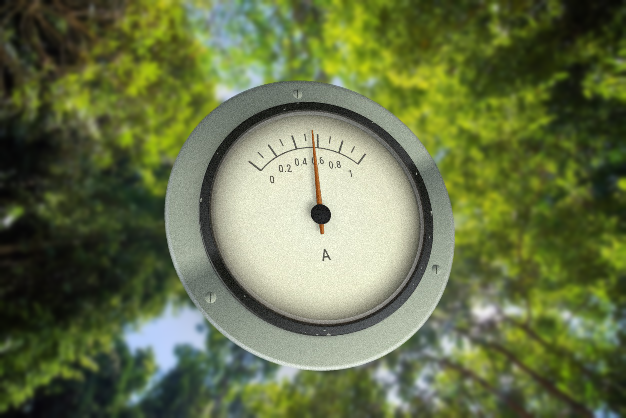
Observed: 0.55 A
